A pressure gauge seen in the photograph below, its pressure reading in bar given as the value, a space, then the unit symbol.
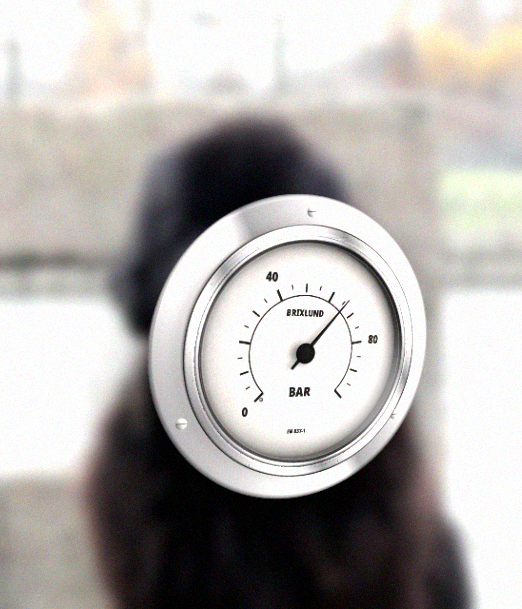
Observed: 65 bar
